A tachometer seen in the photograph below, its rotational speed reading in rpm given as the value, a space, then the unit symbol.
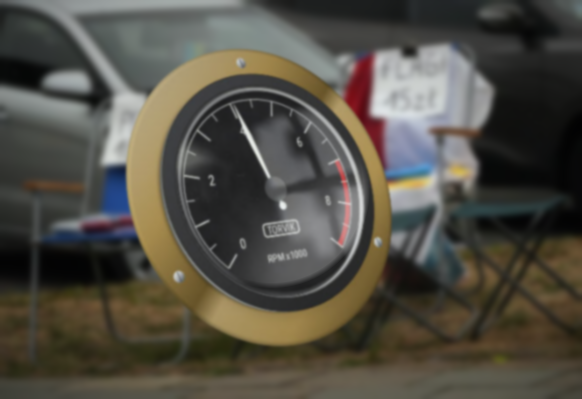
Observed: 4000 rpm
